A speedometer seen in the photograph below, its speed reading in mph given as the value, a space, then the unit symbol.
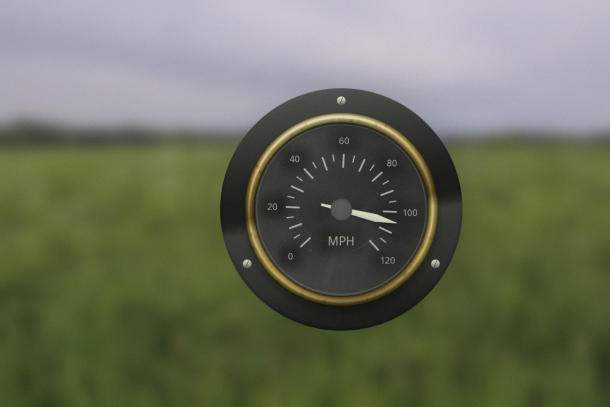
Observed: 105 mph
